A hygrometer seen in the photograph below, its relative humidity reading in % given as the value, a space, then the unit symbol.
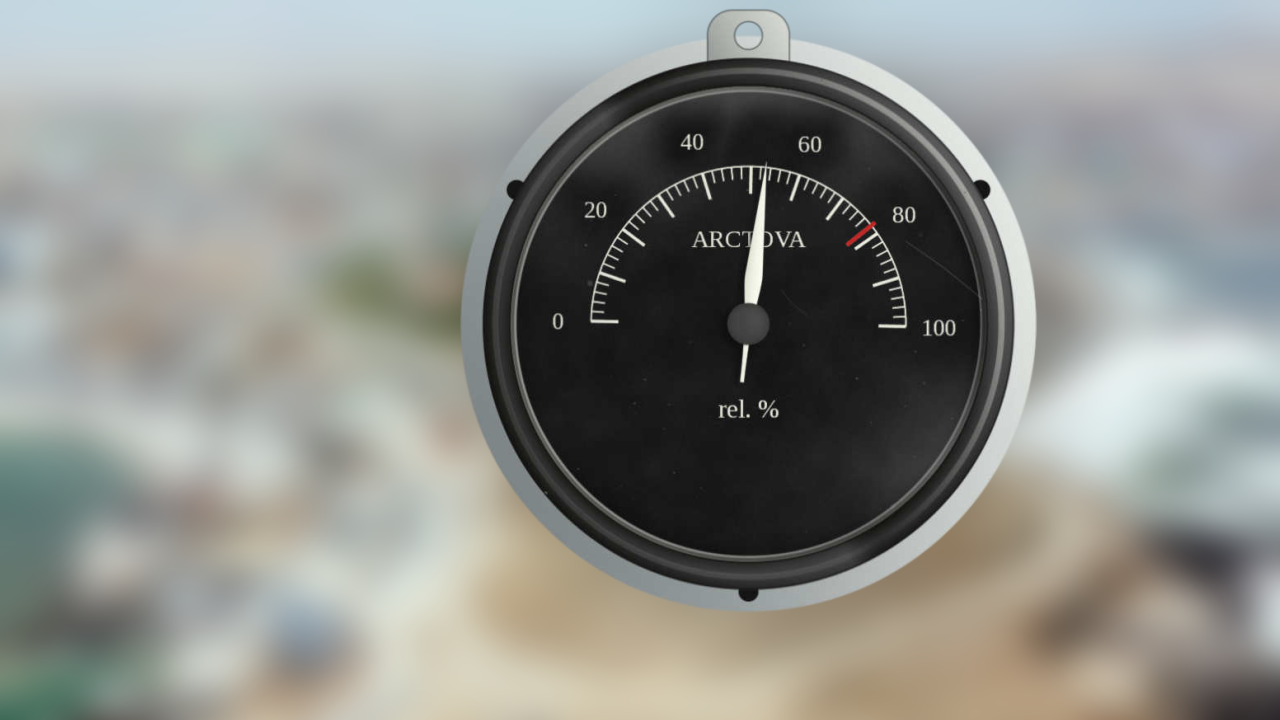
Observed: 53 %
